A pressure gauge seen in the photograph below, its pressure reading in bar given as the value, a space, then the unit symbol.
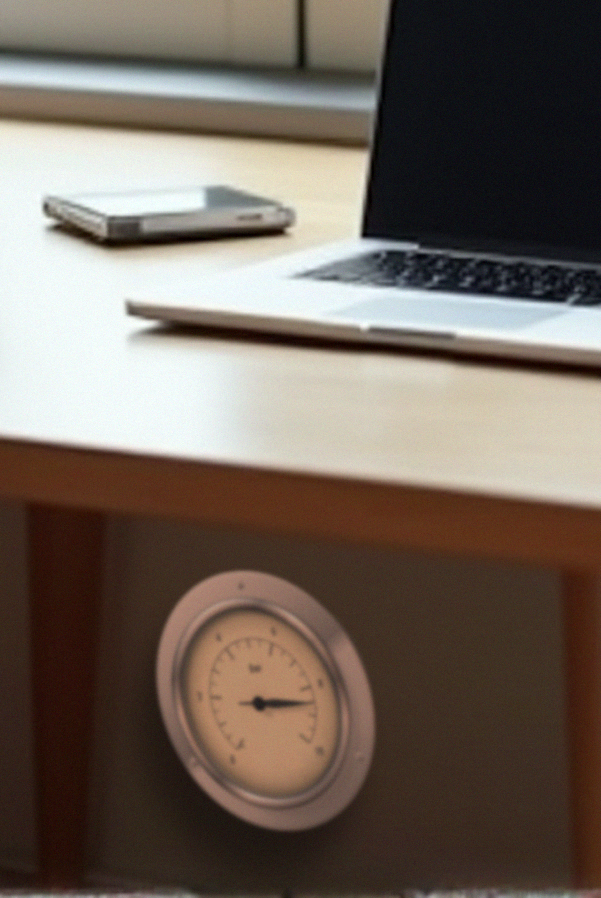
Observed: 8.5 bar
